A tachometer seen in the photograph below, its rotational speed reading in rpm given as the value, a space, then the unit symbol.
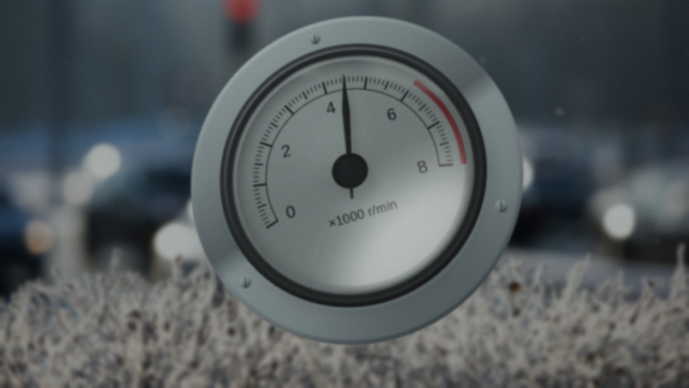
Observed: 4500 rpm
